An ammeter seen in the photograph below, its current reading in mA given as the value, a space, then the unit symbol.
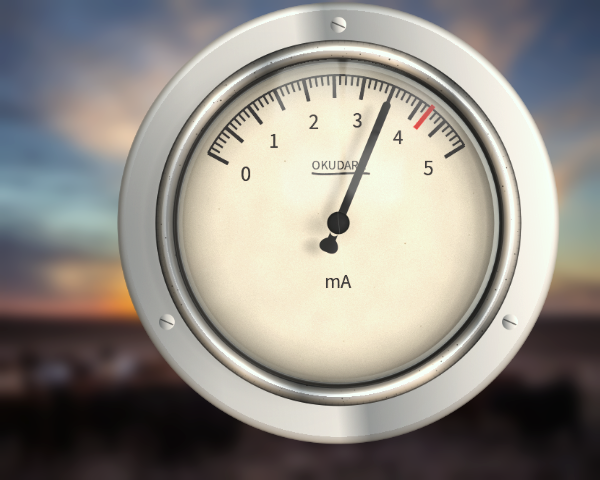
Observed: 3.5 mA
